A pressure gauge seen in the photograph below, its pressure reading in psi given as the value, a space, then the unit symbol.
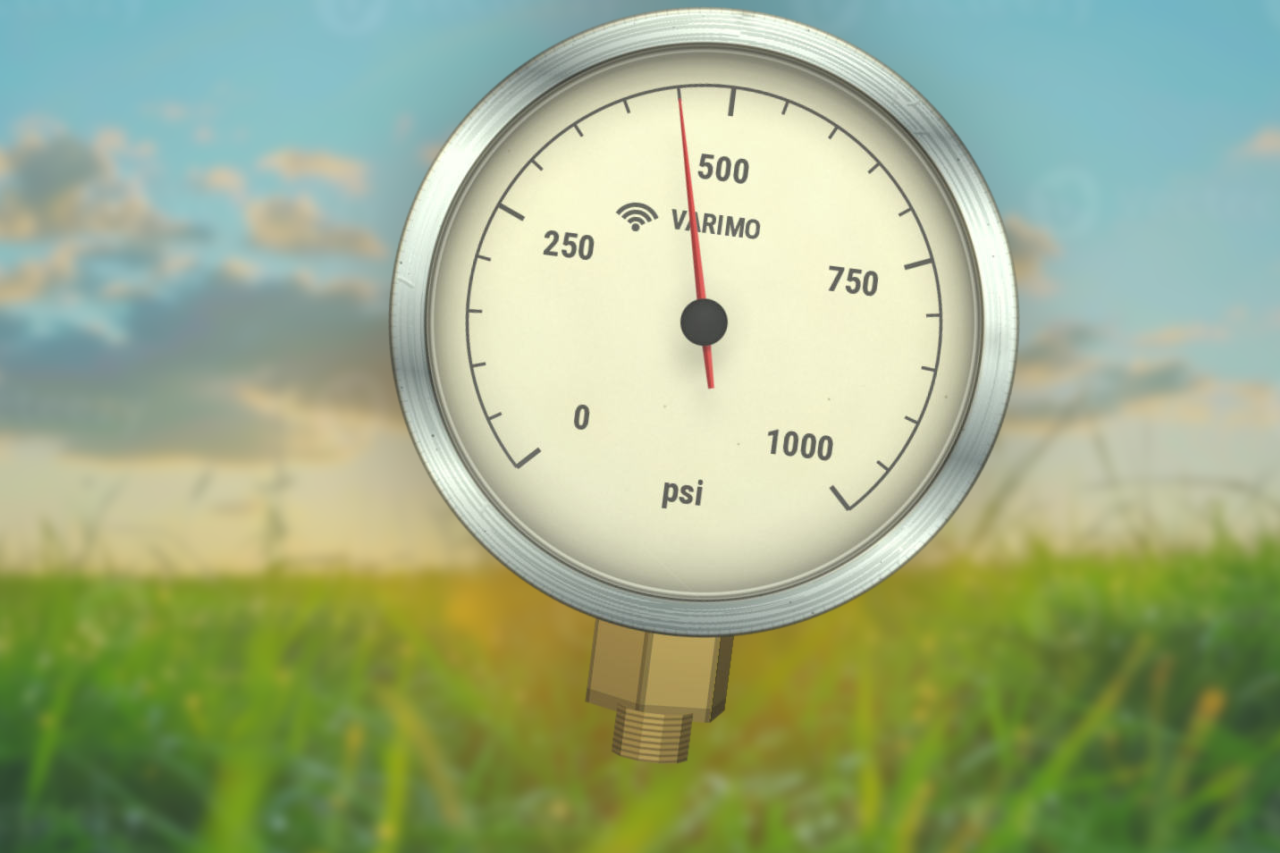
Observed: 450 psi
